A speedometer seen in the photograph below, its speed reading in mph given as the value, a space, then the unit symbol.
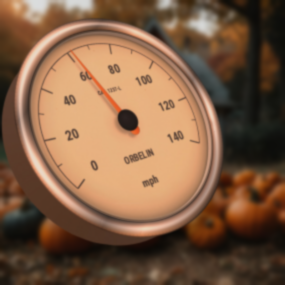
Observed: 60 mph
